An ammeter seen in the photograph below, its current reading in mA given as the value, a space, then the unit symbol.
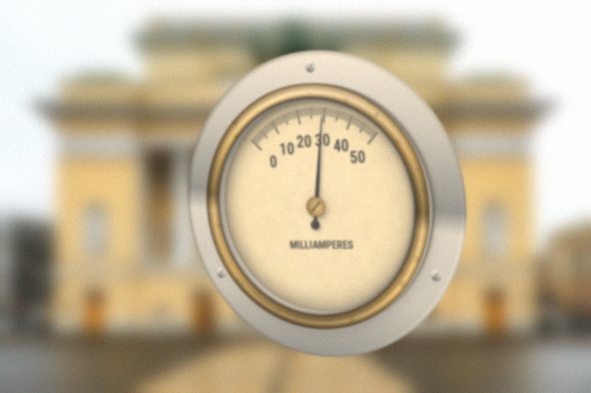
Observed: 30 mA
